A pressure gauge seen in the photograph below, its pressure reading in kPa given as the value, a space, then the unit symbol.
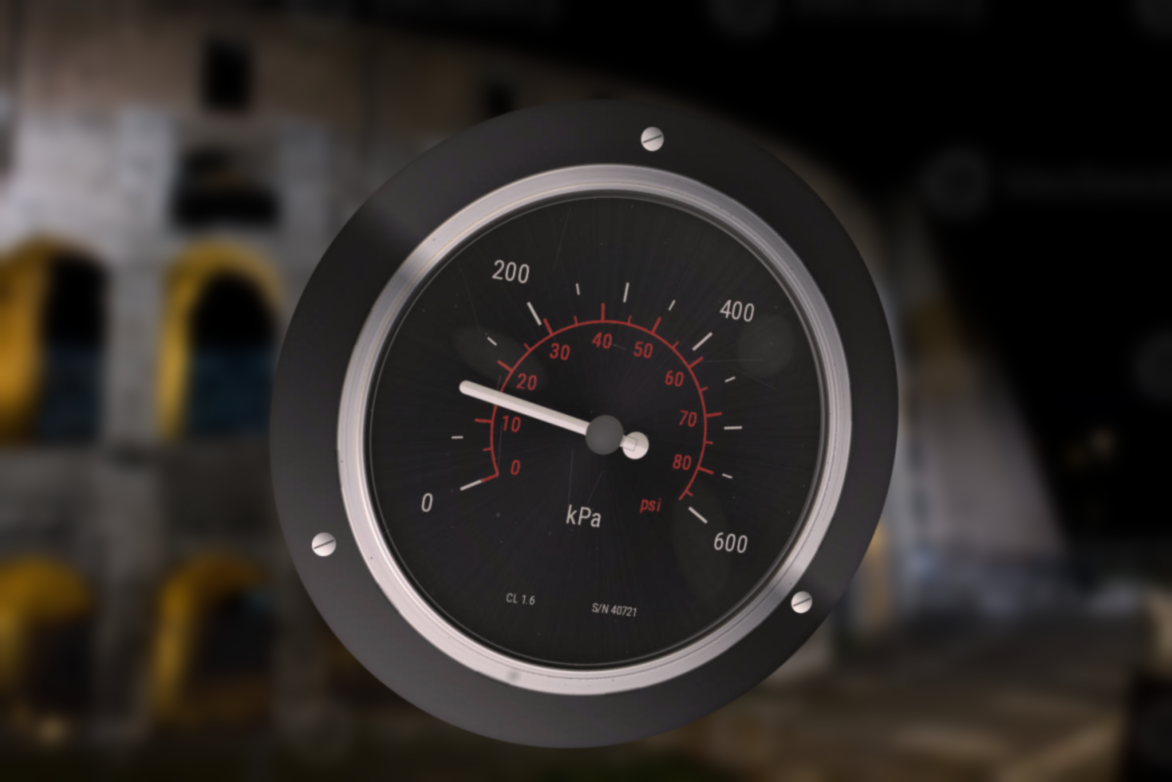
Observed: 100 kPa
